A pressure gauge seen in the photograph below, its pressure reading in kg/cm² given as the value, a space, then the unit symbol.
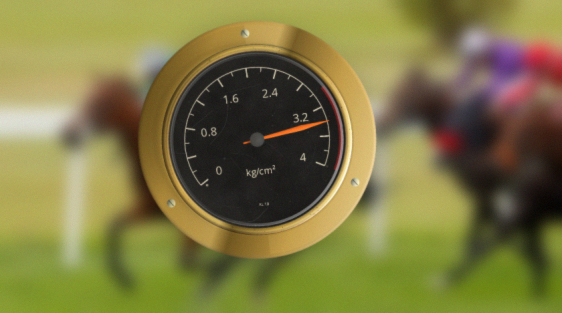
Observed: 3.4 kg/cm²
